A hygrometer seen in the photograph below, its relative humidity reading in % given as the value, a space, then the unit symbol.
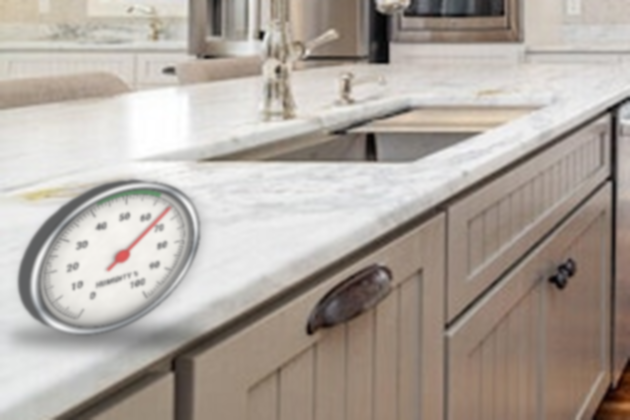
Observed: 65 %
